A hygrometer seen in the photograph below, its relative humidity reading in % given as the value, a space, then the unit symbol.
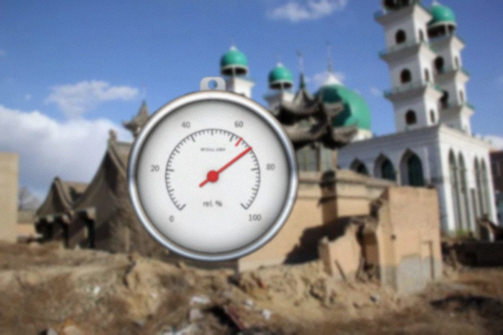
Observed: 70 %
